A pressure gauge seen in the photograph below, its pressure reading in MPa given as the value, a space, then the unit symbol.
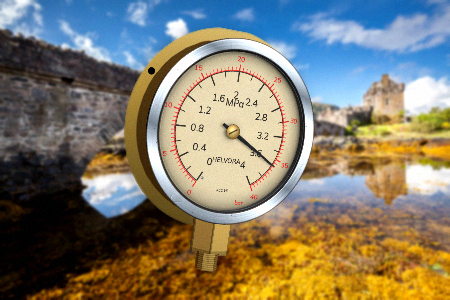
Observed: 3.6 MPa
